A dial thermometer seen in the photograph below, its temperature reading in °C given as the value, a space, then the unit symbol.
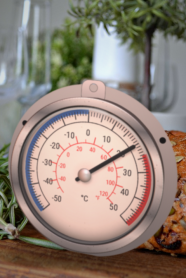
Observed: 20 °C
